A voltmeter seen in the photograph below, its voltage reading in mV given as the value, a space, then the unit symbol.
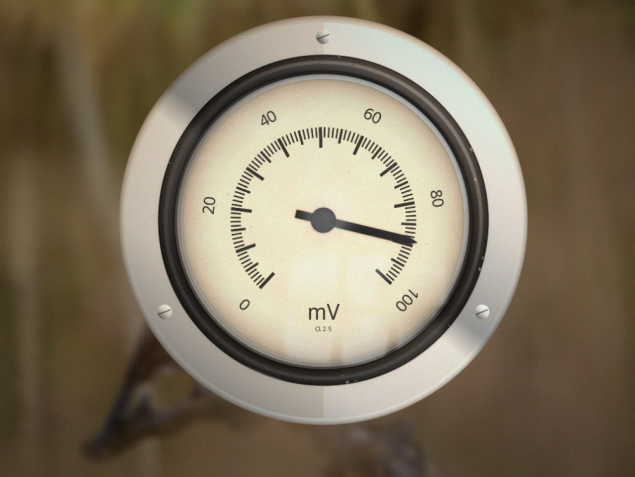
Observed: 89 mV
